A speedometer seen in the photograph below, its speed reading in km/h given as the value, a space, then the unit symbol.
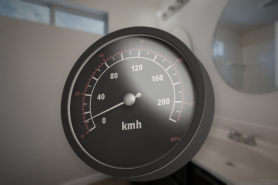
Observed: 10 km/h
